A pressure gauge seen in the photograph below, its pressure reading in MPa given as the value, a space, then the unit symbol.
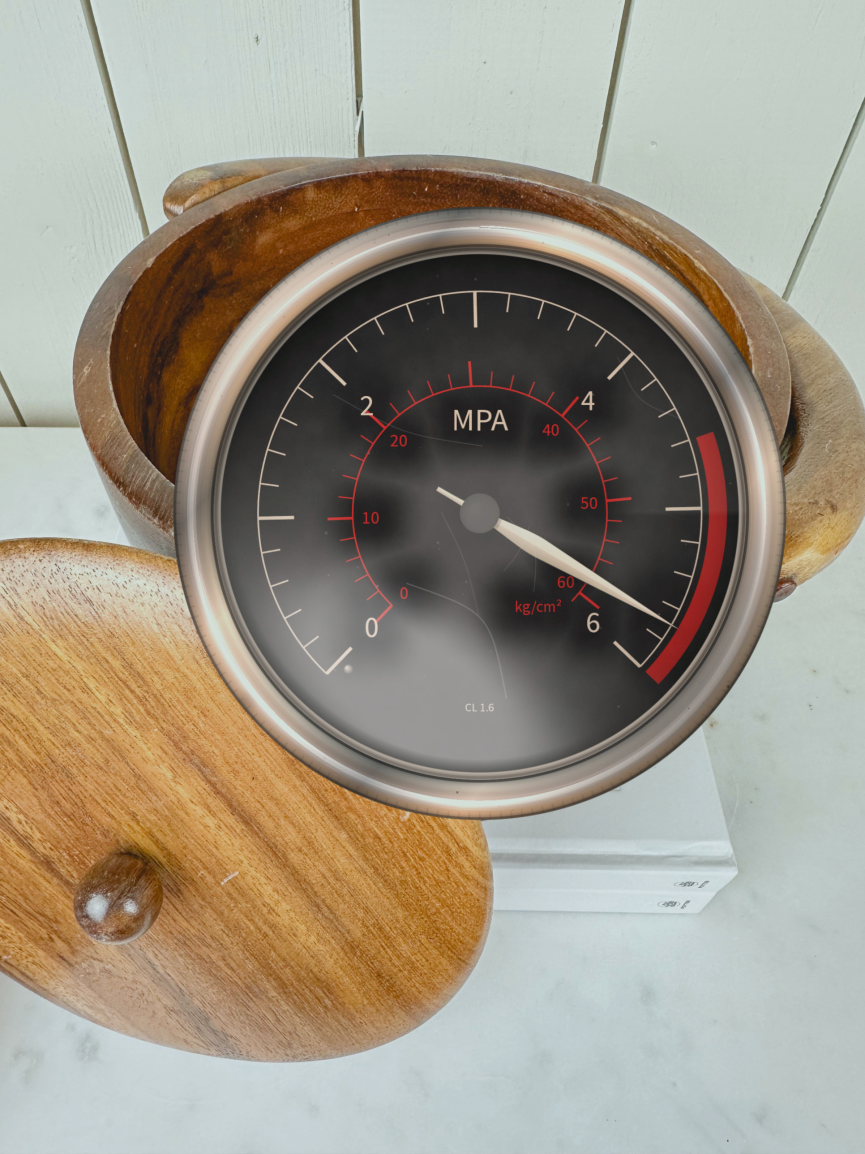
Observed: 5.7 MPa
